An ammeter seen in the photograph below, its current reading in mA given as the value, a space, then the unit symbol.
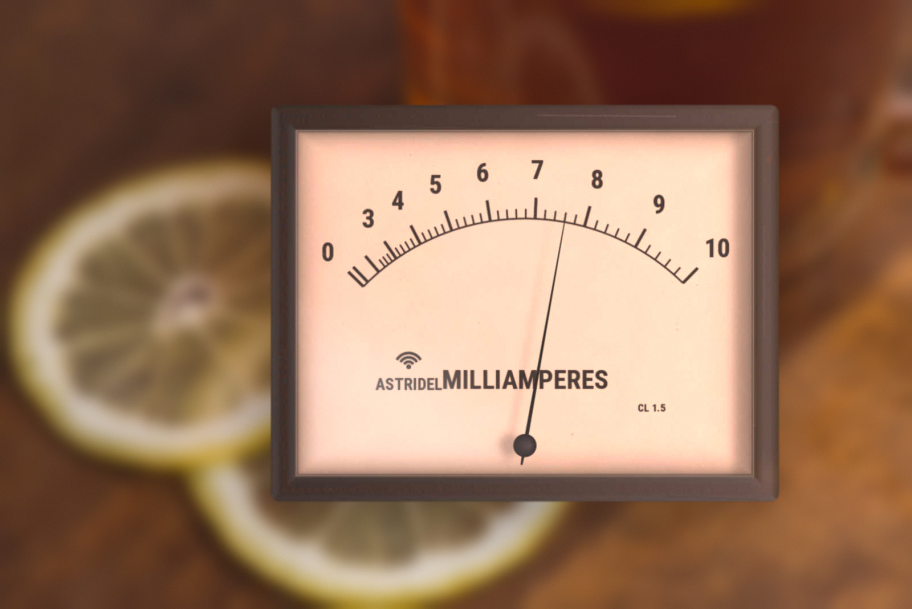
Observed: 7.6 mA
